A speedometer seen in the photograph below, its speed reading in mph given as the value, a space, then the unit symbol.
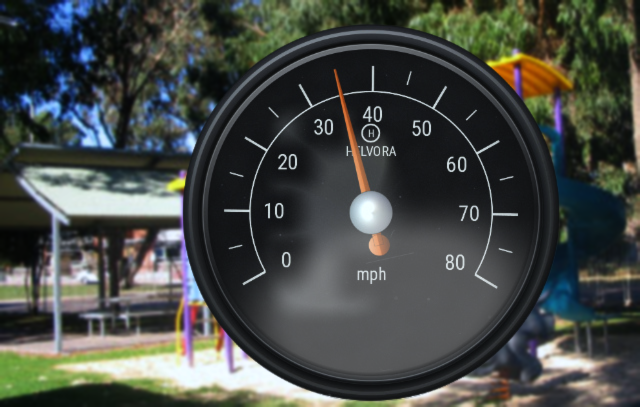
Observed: 35 mph
